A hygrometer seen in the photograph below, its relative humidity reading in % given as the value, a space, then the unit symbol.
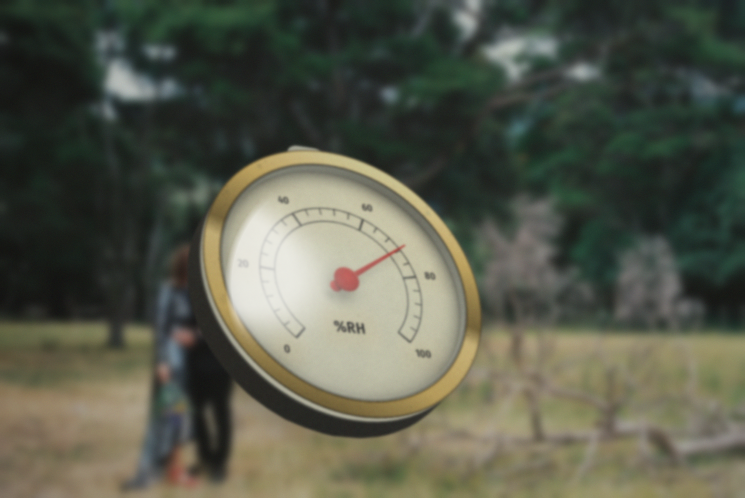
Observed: 72 %
